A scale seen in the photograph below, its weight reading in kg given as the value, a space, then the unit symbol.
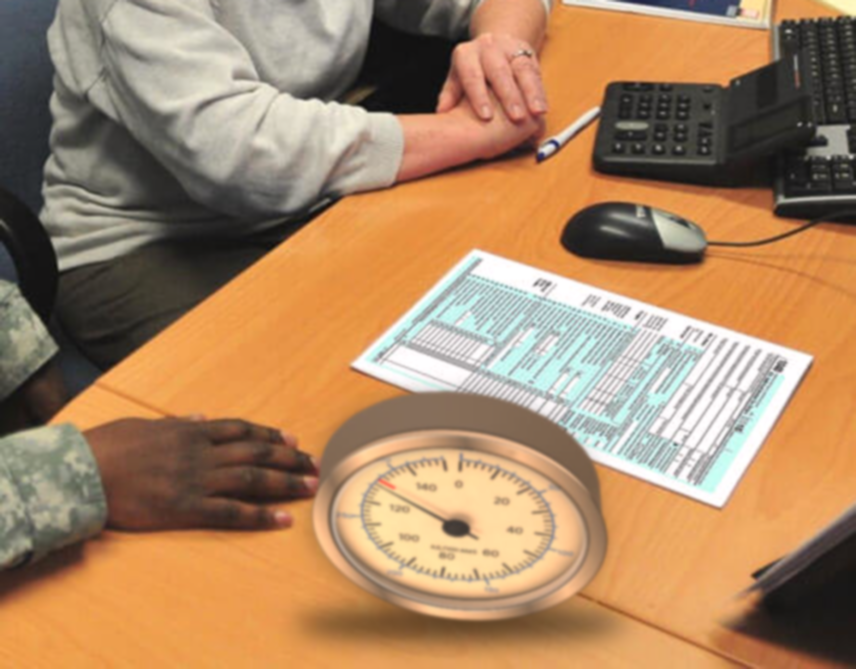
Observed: 130 kg
